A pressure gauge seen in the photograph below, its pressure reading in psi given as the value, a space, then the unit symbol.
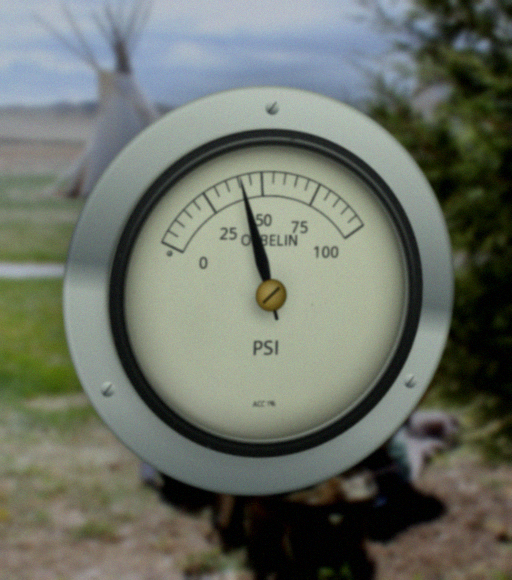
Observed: 40 psi
